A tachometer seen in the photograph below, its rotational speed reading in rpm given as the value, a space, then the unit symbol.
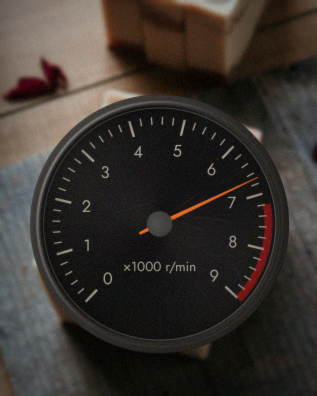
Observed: 6700 rpm
